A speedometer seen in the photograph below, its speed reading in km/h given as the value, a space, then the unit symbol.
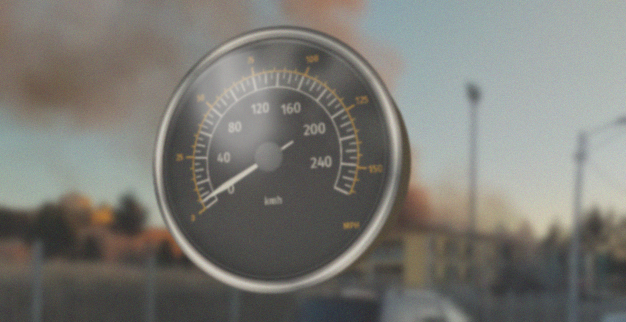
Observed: 5 km/h
